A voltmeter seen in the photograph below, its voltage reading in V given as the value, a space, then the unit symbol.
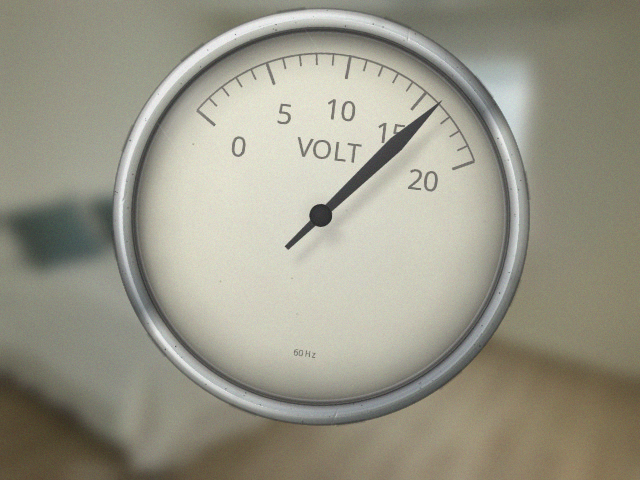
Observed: 16 V
